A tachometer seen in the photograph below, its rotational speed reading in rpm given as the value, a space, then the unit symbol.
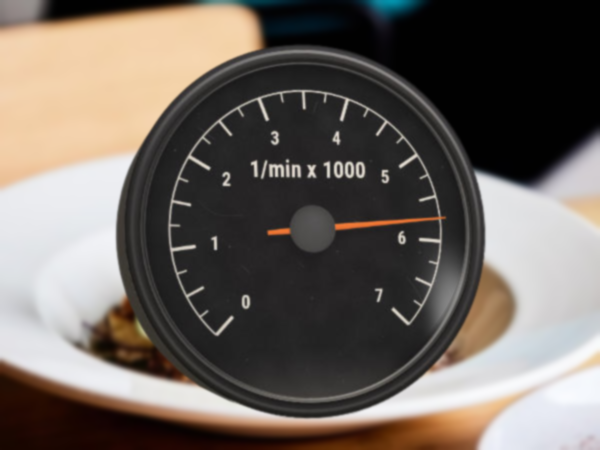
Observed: 5750 rpm
